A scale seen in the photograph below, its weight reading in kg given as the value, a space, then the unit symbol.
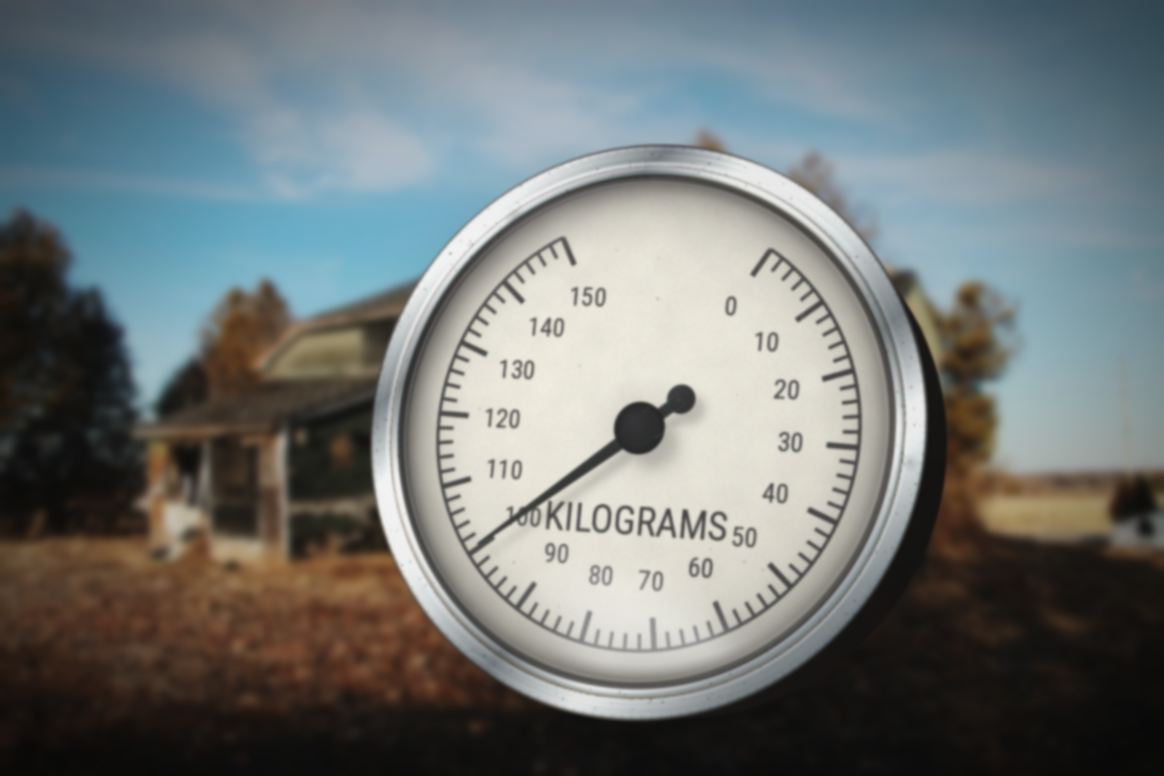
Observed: 100 kg
